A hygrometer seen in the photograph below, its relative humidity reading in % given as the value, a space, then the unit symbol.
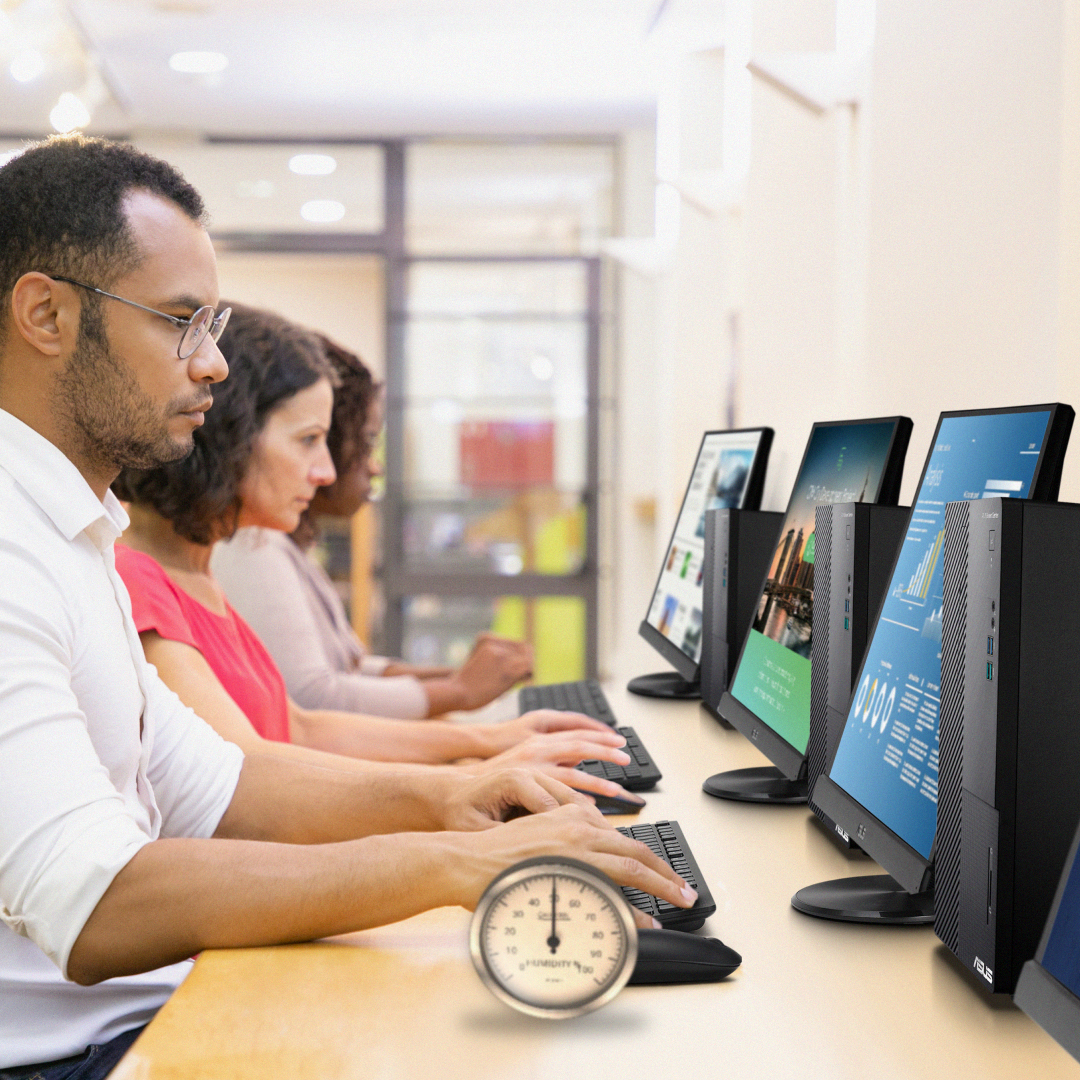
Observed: 50 %
